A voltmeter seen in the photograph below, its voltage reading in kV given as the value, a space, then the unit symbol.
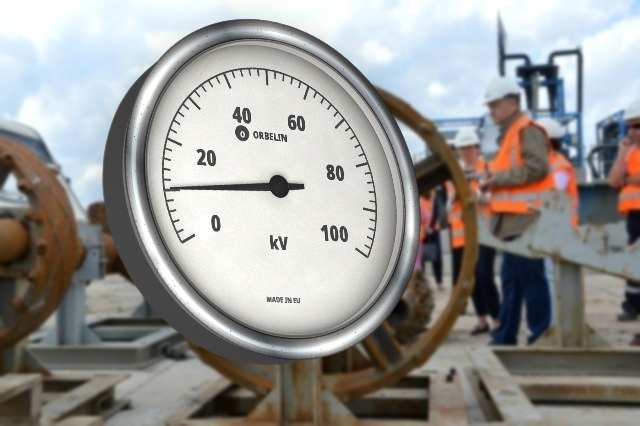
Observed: 10 kV
